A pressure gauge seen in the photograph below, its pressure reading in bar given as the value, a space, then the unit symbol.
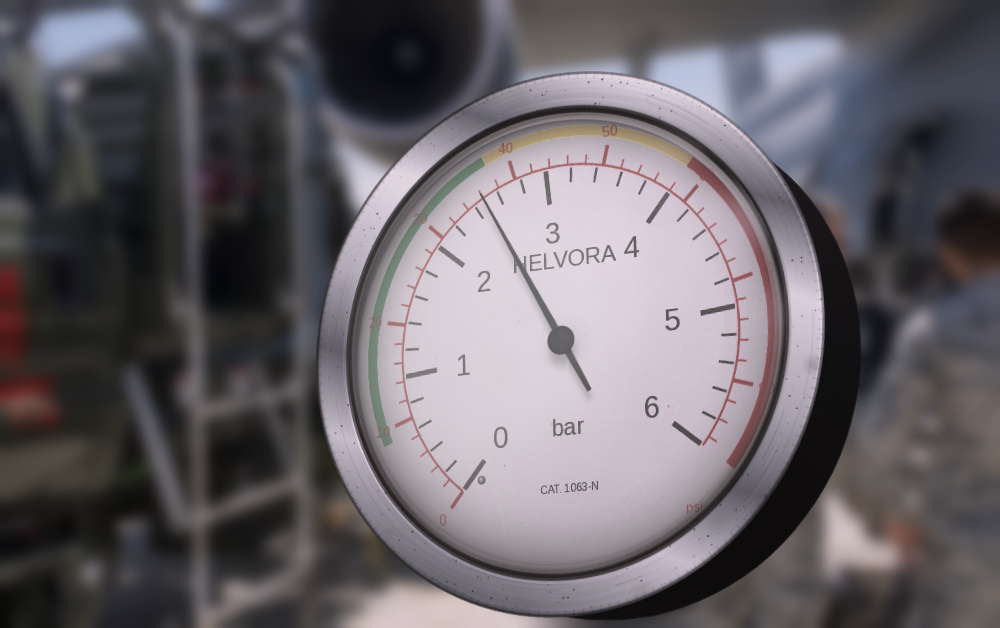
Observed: 2.5 bar
